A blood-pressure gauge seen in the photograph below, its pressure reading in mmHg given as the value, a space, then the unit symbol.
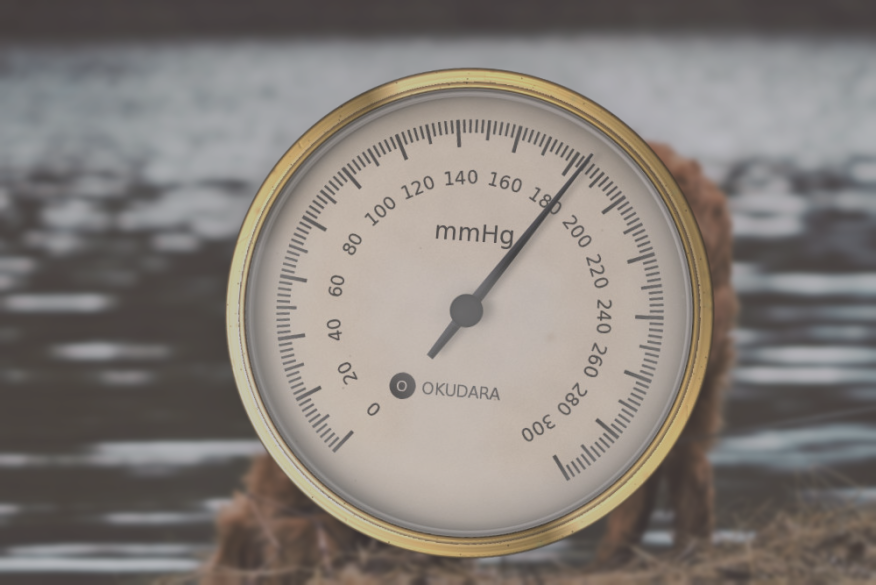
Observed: 184 mmHg
